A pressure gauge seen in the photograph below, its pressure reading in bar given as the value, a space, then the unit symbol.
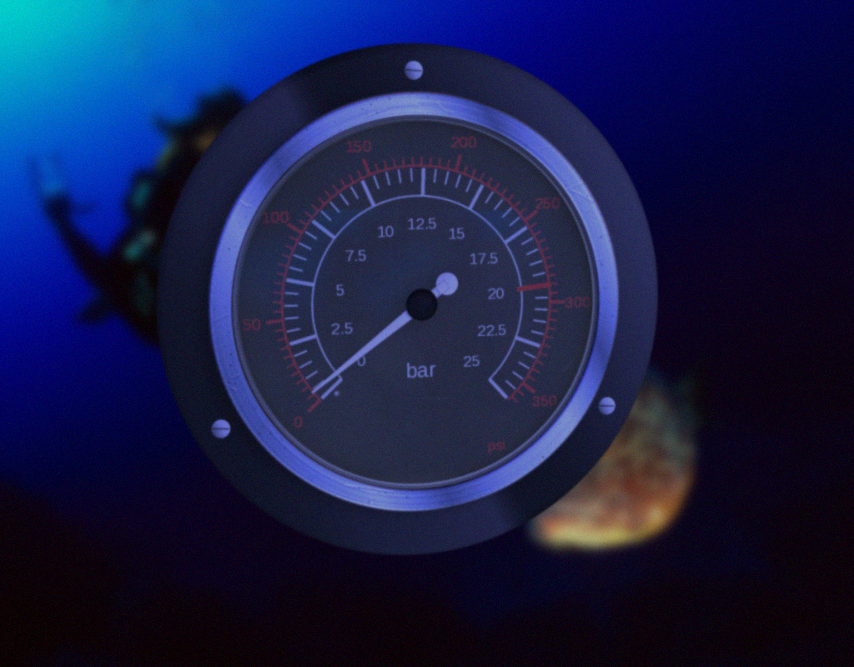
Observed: 0.5 bar
